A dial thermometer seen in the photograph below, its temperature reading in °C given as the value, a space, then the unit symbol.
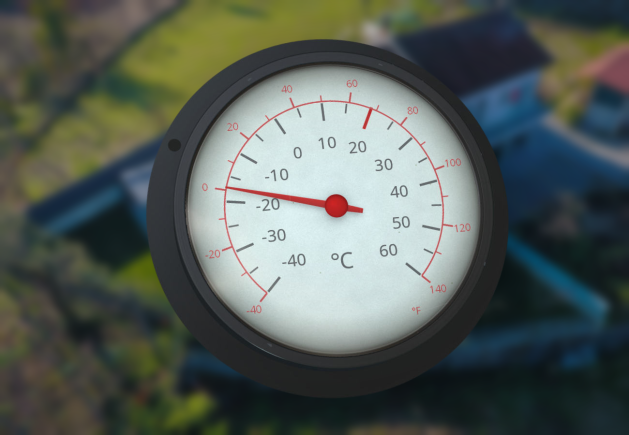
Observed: -17.5 °C
